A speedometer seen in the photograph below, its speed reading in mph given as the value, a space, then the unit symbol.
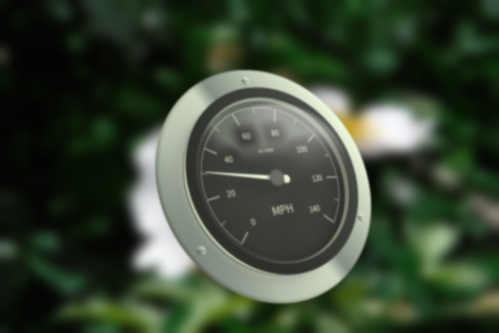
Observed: 30 mph
